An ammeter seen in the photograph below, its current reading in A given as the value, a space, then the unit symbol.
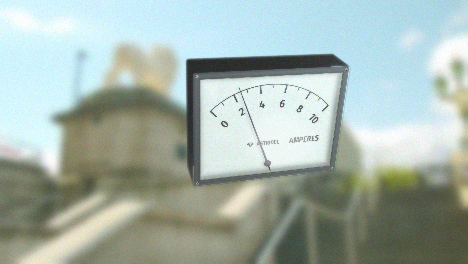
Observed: 2.5 A
